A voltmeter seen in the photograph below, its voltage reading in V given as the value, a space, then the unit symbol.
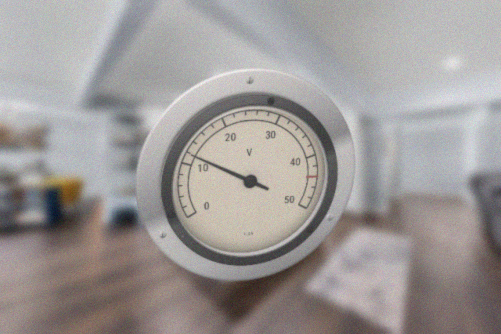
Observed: 12 V
